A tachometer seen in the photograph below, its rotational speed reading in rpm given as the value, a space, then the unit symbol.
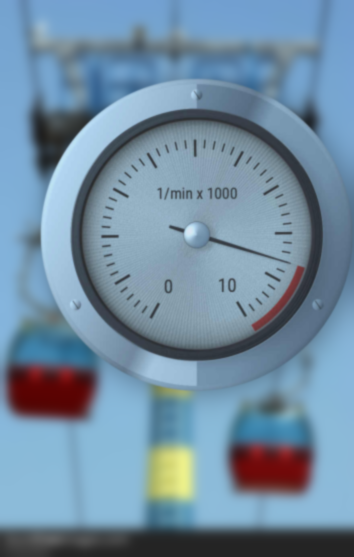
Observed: 8600 rpm
